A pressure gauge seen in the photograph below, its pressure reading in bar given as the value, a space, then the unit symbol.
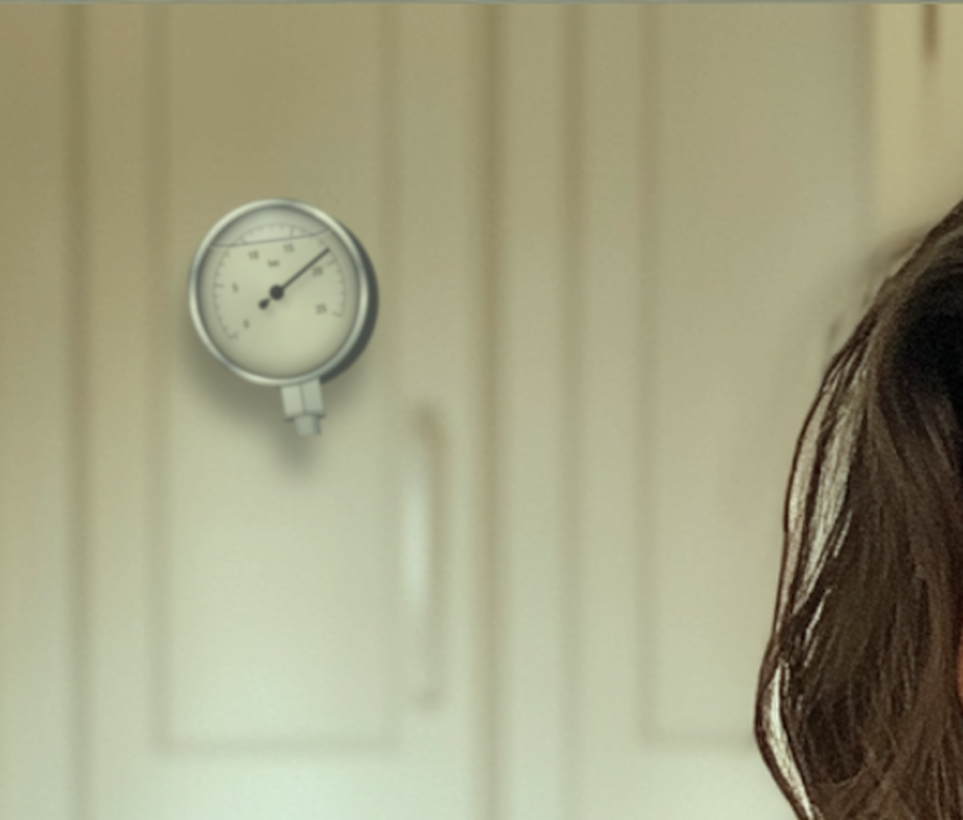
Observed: 19 bar
